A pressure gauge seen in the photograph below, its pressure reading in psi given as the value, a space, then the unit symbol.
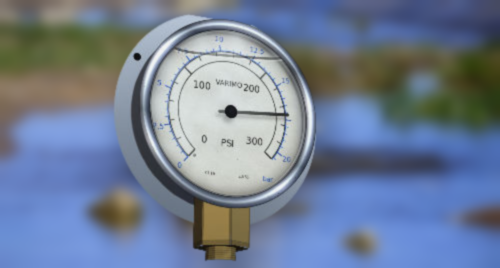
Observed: 250 psi
